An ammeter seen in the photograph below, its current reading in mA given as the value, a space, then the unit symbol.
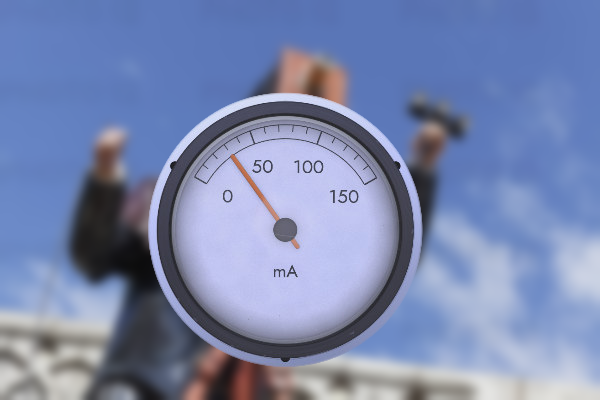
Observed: 30 mA
